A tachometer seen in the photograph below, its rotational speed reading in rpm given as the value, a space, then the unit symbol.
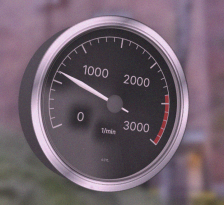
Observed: 600 rpm
